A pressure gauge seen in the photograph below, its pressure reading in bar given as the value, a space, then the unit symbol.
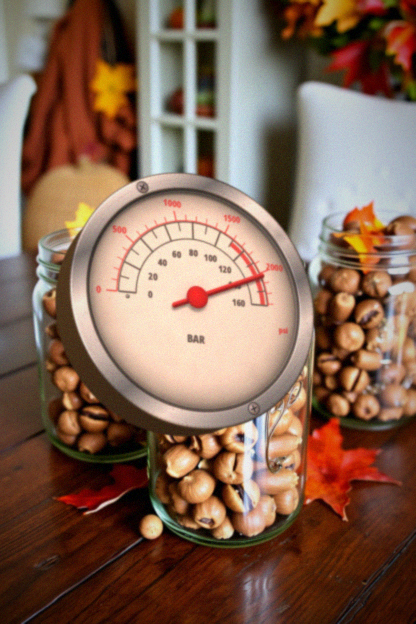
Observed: 140 bar
